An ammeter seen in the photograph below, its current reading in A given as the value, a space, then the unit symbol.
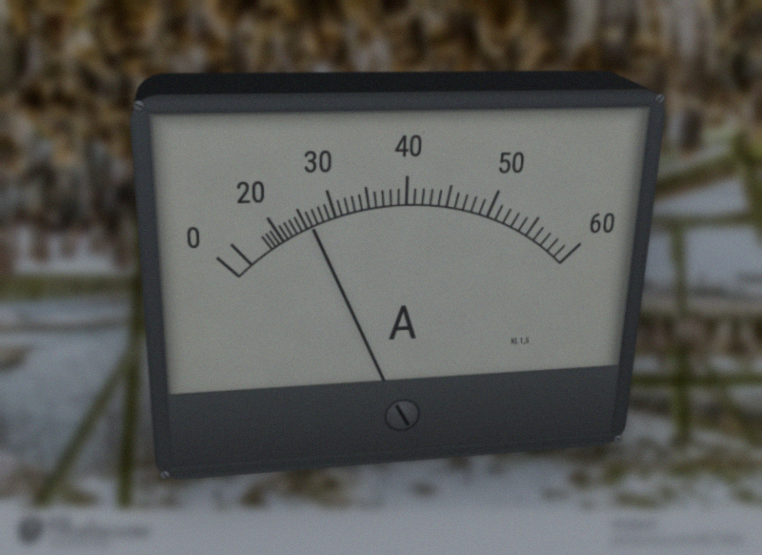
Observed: 26 A
